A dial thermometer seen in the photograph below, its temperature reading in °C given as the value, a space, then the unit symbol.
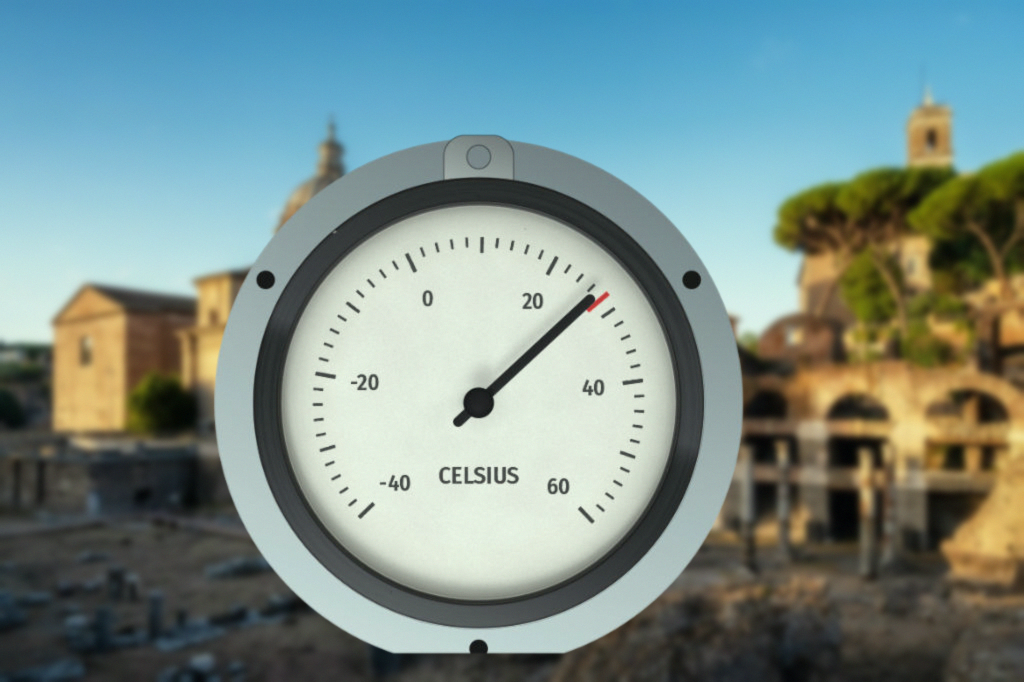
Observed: 27 °C
